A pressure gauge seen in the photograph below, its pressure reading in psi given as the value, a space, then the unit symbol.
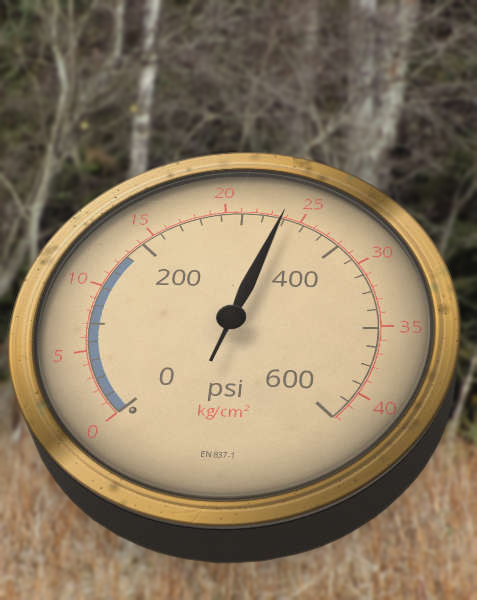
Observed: 340 psi
